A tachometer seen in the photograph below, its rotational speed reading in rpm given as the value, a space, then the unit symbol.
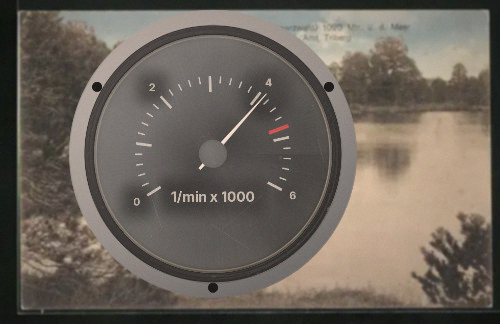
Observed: 4100 rpm
